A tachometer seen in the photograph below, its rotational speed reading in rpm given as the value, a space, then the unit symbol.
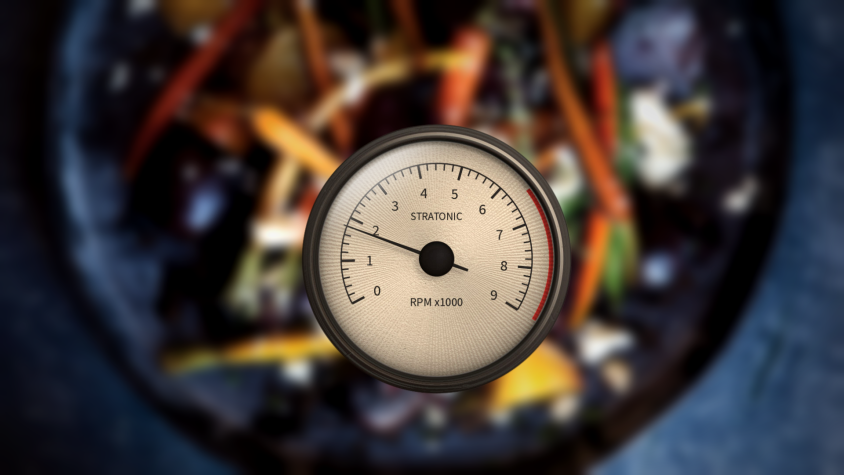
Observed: 1800 rpm
